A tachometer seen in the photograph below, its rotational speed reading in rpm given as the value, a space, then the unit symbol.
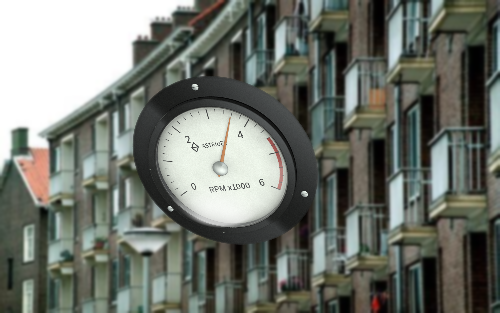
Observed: 3600 rpm
